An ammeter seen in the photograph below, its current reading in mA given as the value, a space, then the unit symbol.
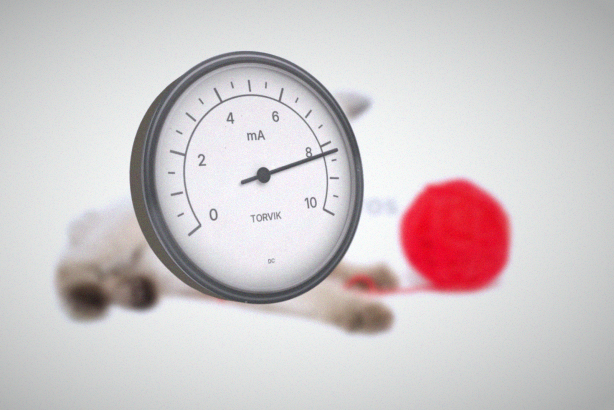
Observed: 8.25 mA
